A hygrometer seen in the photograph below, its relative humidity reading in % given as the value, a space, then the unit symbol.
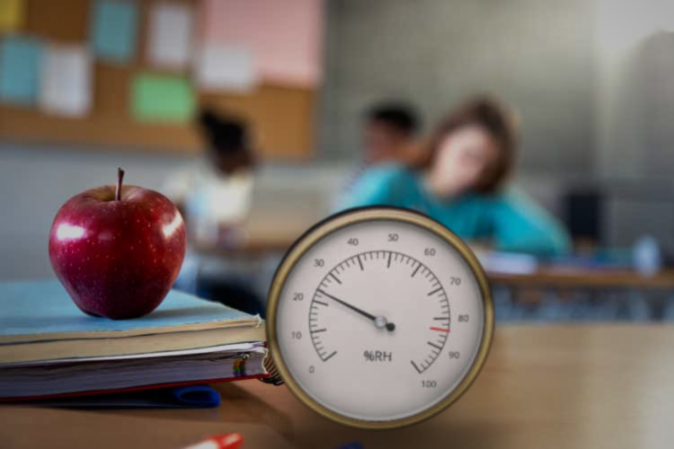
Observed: 24 %
